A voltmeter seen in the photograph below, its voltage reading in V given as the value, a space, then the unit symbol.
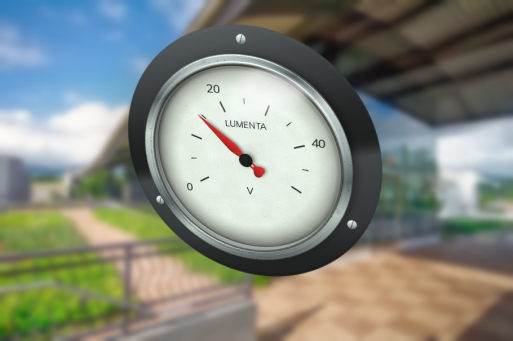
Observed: 15 V
